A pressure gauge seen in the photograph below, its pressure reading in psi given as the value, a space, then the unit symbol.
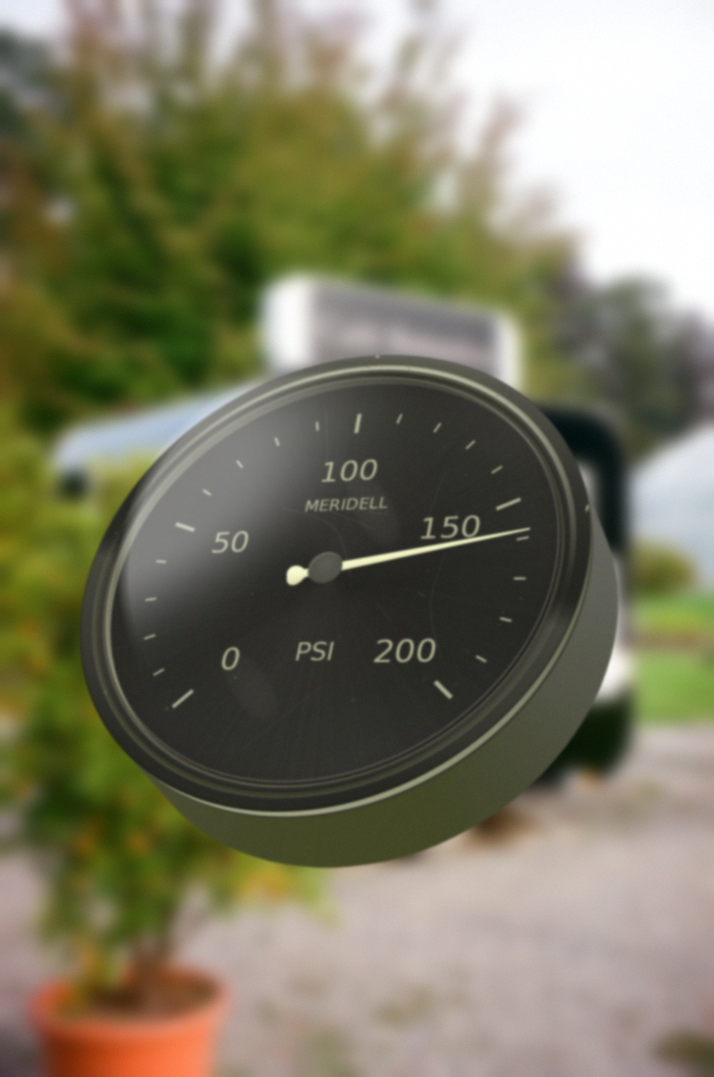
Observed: 160 psi
